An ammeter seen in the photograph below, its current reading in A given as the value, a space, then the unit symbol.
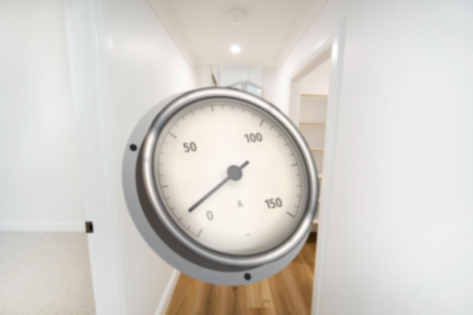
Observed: 10 A
